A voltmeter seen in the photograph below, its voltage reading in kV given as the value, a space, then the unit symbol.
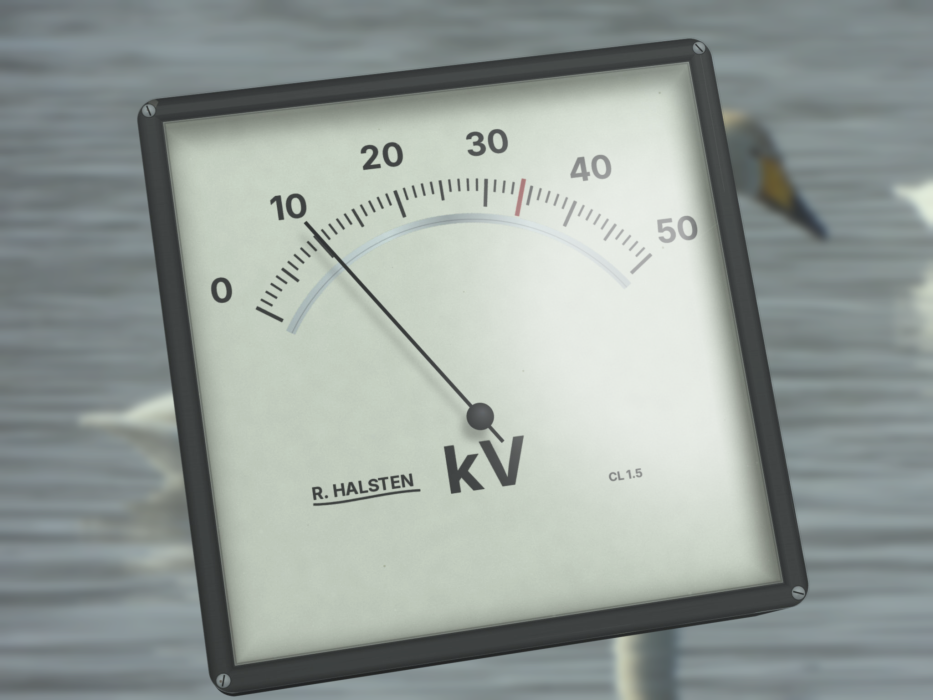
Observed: 10 kV
